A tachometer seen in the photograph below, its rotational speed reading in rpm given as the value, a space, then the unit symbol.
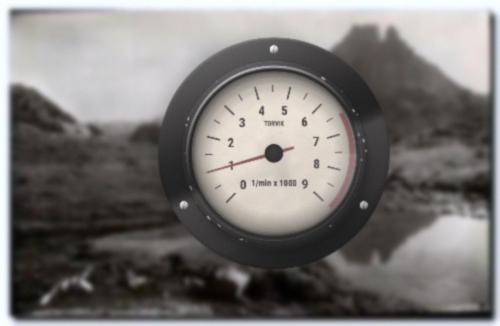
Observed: 1000 rpm
